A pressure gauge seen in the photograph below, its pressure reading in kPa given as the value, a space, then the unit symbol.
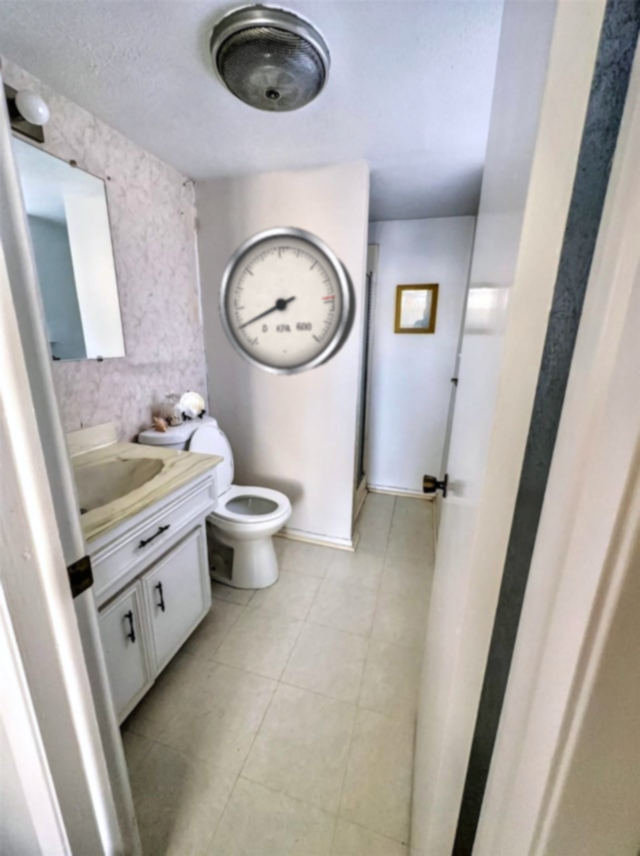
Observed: 50 kPa
